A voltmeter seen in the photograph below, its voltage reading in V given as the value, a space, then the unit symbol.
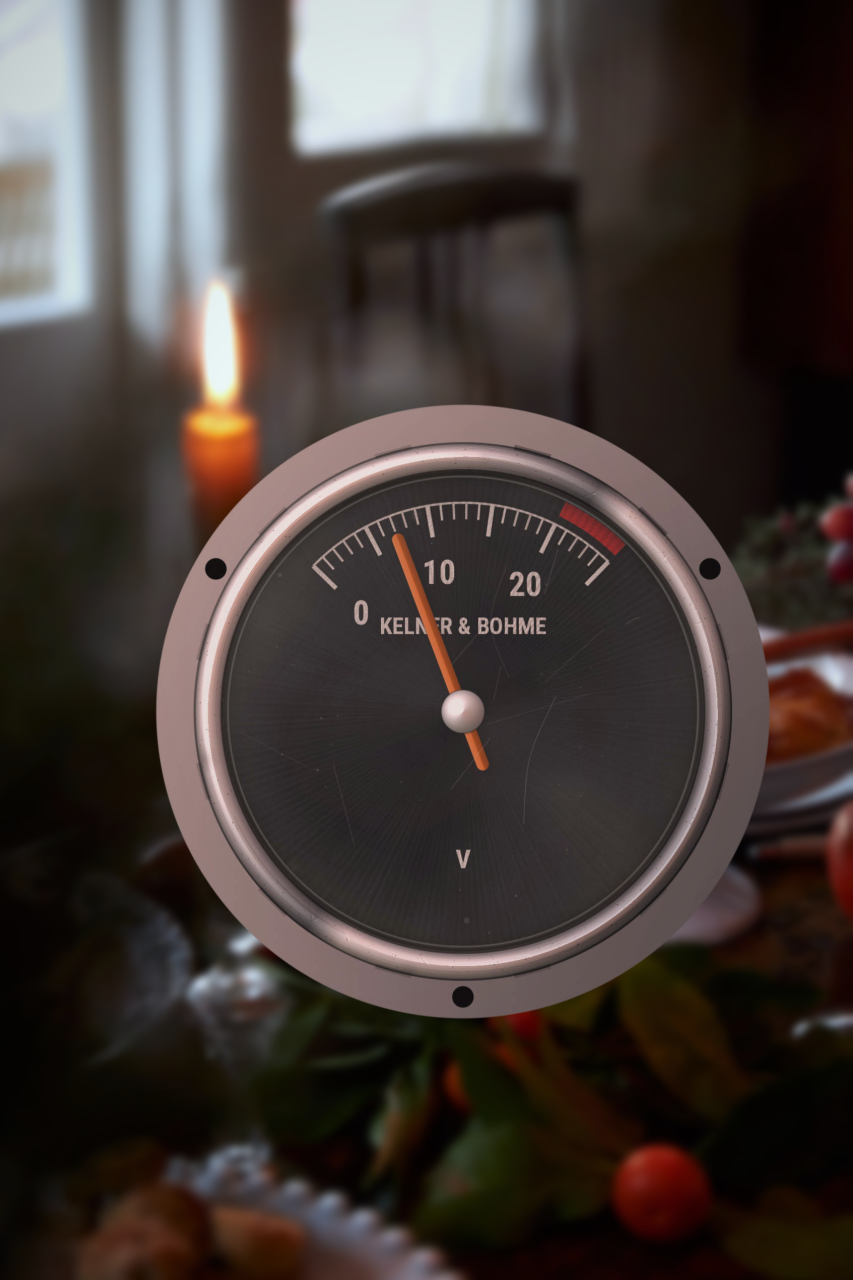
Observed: 7 V
